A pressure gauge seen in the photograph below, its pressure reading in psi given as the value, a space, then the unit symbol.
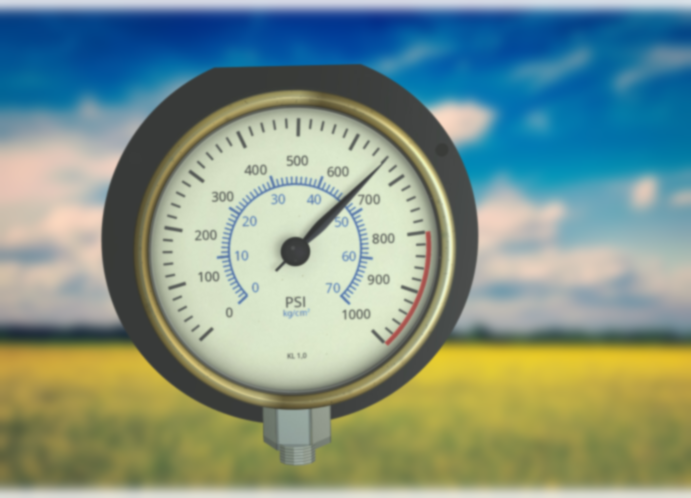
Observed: 660 psi
